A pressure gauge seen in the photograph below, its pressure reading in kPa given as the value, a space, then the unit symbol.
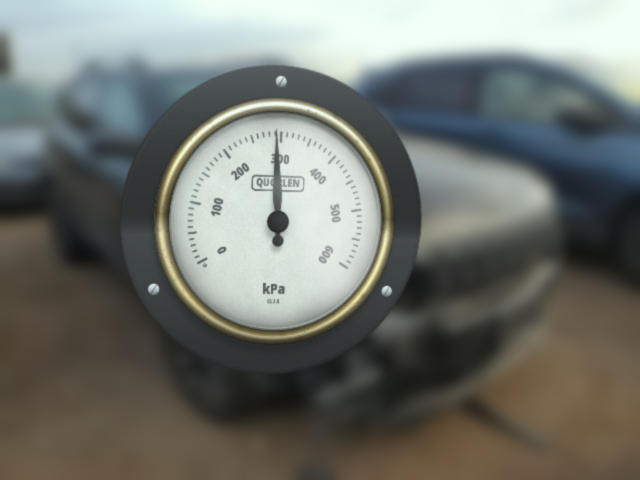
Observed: 290 kPa
